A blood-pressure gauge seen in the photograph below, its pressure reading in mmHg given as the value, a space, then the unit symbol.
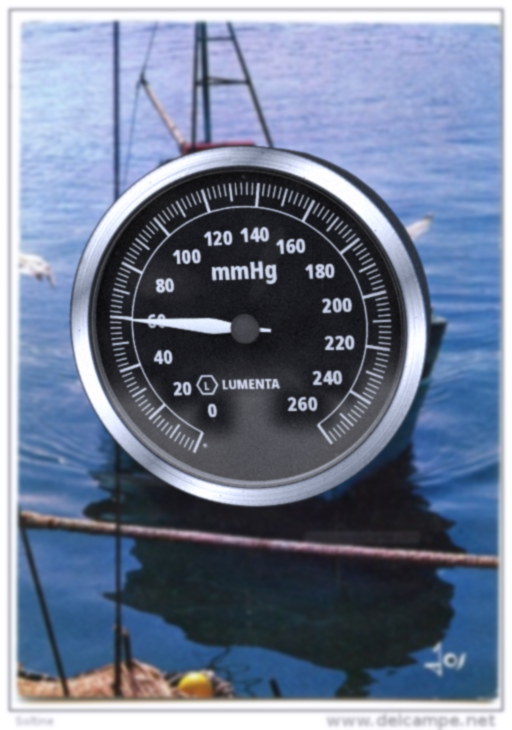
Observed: 60 mmHg
